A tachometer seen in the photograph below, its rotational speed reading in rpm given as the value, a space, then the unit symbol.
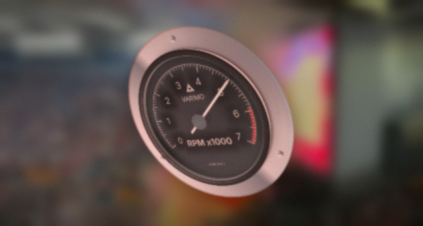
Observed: 5000 rpm
